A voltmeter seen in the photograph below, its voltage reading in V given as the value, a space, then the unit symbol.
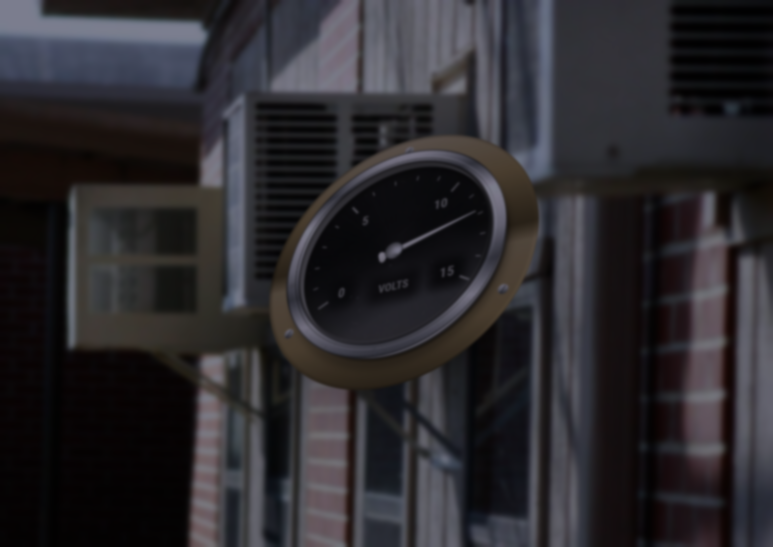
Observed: 12 V
